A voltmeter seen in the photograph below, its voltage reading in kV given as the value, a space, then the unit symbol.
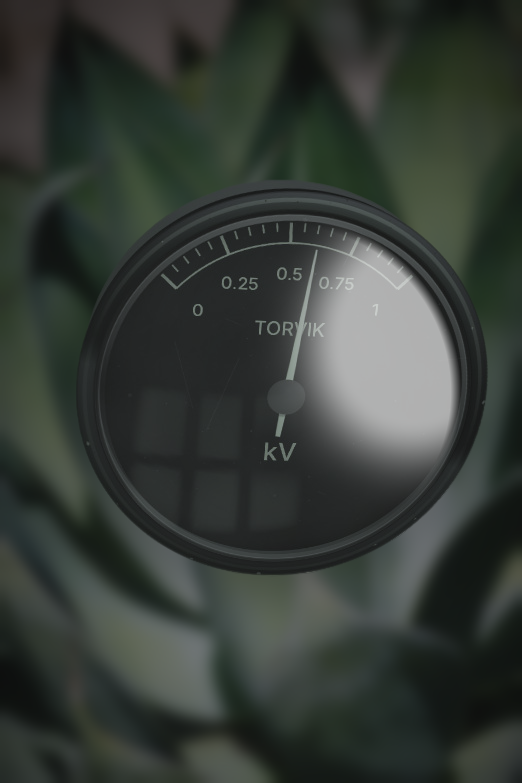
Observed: 0.6 kV
